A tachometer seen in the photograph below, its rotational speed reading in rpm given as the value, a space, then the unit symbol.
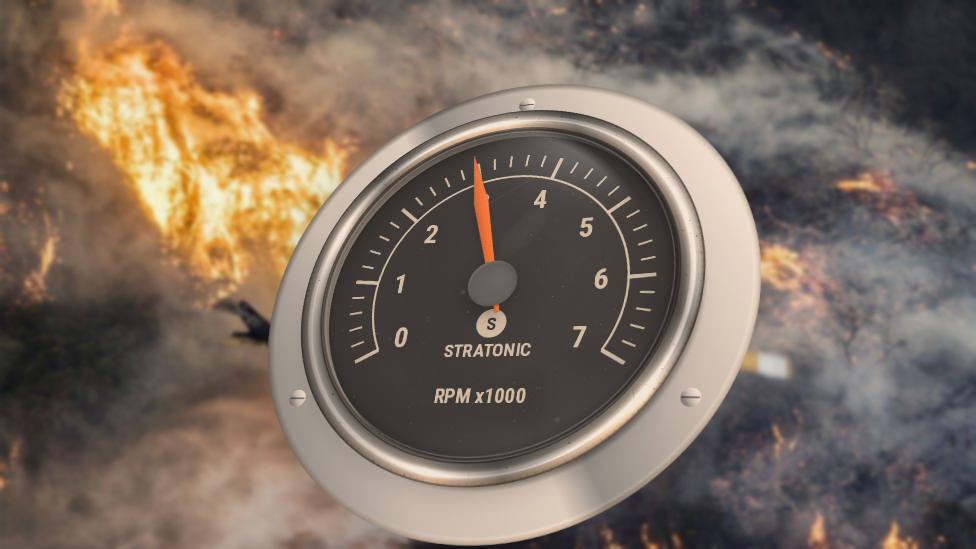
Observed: 3000 rpm
